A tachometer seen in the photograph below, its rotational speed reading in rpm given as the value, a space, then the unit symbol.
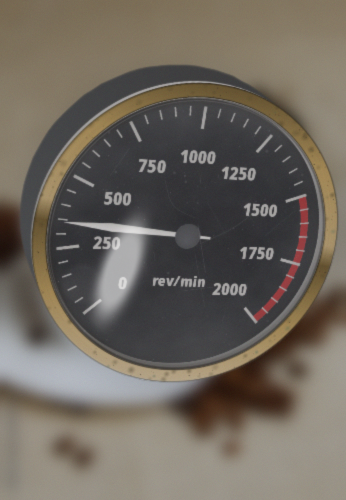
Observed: 350 rpm
